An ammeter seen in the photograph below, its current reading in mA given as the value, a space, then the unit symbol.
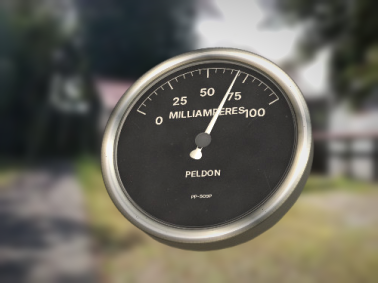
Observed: 70 mA
